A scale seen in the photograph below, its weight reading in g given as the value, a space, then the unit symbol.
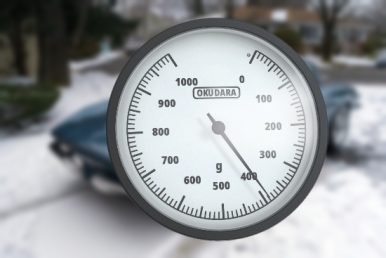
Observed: 390 g
